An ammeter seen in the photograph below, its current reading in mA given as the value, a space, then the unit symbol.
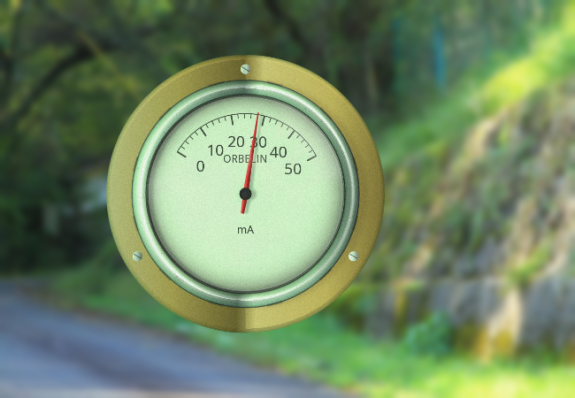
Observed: 28 mA
